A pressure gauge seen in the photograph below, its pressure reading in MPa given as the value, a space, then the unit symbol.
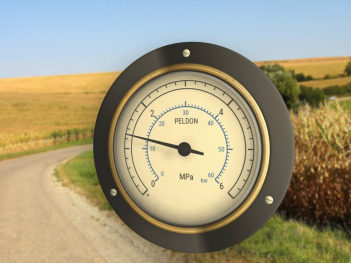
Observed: 1.3 MPa
